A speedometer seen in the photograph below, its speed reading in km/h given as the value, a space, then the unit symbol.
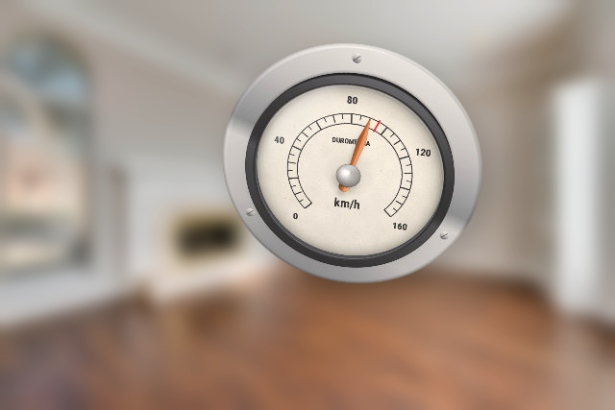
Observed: 90 km/h
